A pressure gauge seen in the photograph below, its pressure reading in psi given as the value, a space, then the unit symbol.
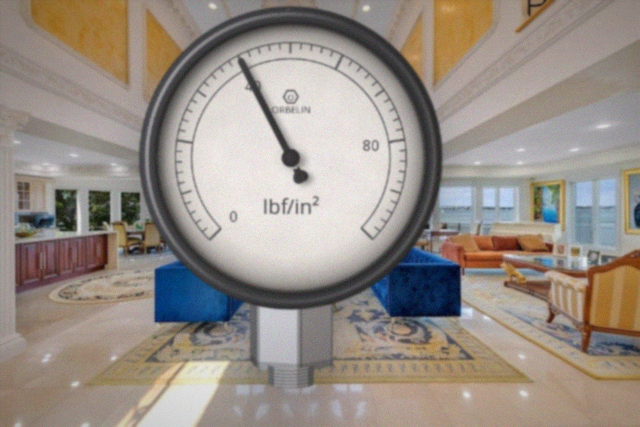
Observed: 40 psi
